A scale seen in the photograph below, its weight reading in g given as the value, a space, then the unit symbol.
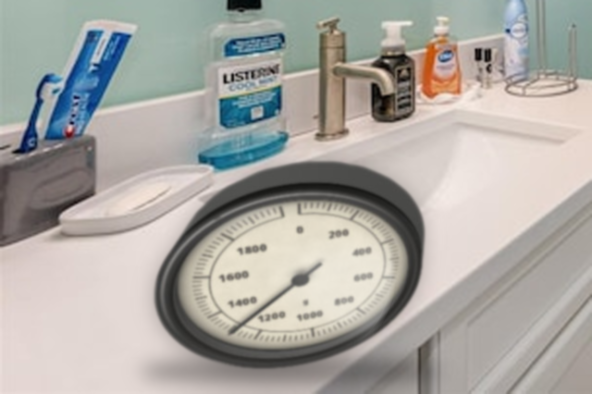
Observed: 1300 g
